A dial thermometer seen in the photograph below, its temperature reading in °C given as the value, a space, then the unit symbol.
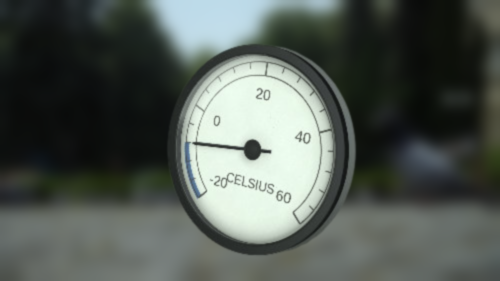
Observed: -8 °C
